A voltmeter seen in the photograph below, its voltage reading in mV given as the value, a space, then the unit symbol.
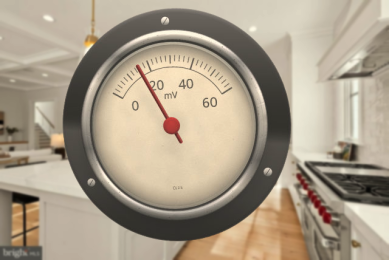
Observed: 16 mV
